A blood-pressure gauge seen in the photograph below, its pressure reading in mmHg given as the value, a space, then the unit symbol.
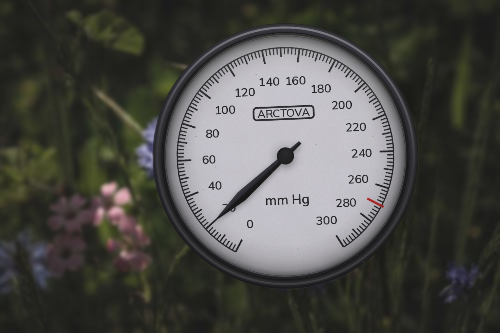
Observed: 20 mmHg
